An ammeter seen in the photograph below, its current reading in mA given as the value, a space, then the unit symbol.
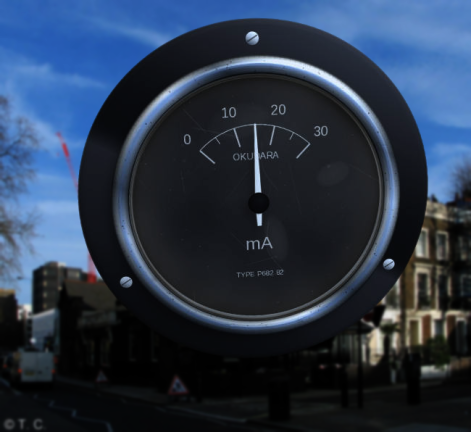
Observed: 15 mA
